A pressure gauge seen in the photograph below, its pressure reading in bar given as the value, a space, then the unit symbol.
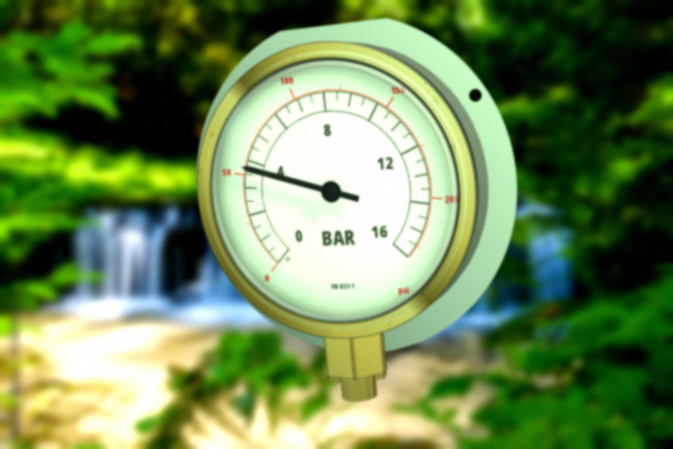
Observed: 3.75 bar
